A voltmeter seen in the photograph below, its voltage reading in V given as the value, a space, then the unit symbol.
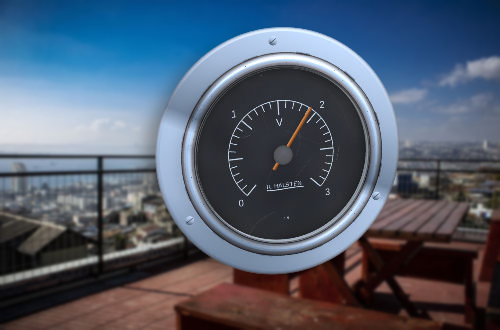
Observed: 1.9 V
